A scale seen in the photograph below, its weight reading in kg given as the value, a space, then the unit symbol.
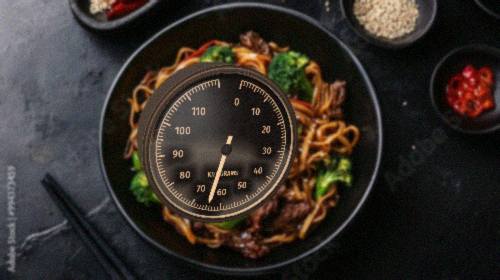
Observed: 65 kg
